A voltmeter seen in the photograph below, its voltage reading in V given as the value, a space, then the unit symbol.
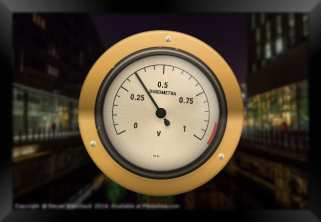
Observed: 0.35 V
